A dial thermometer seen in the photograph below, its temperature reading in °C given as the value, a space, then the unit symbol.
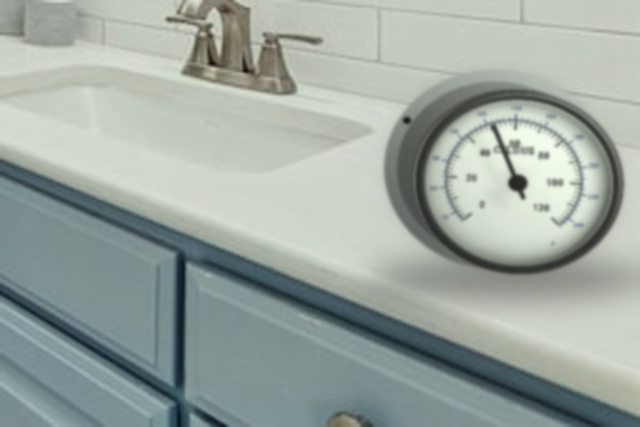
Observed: 50 °C
